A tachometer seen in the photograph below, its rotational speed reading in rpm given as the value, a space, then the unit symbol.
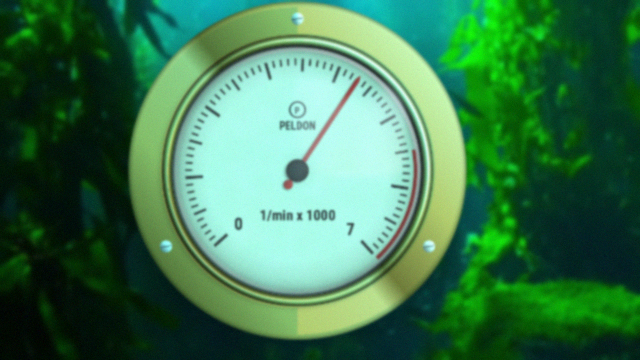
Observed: 4300 rpm
